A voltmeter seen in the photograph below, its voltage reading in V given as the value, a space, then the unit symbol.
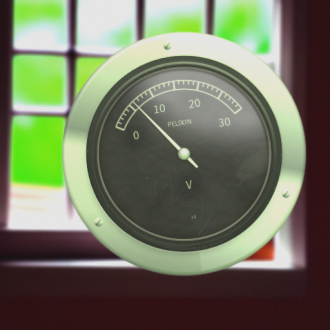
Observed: 6 V
